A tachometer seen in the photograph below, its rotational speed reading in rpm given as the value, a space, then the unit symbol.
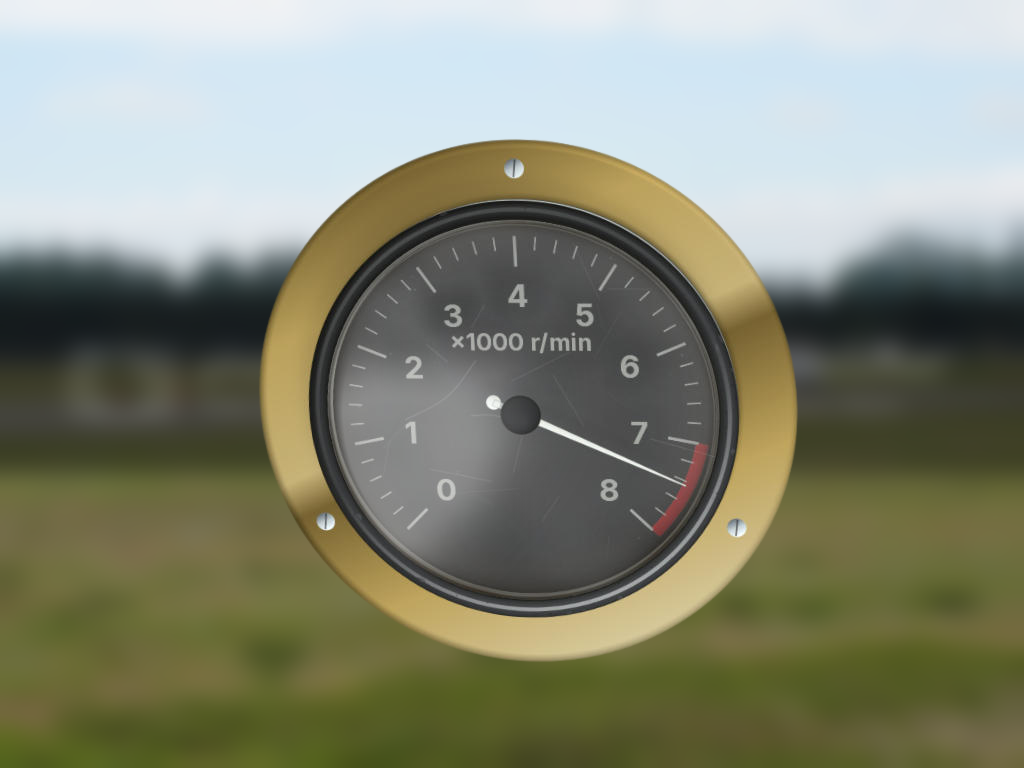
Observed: 7400 rpm
